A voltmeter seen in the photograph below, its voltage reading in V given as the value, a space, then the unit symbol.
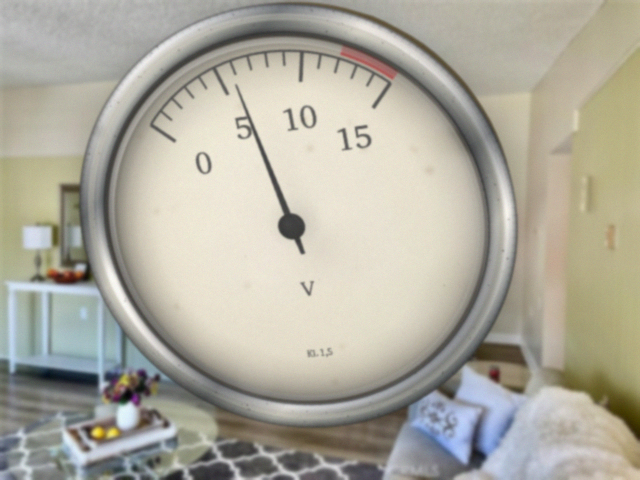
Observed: 6 V
